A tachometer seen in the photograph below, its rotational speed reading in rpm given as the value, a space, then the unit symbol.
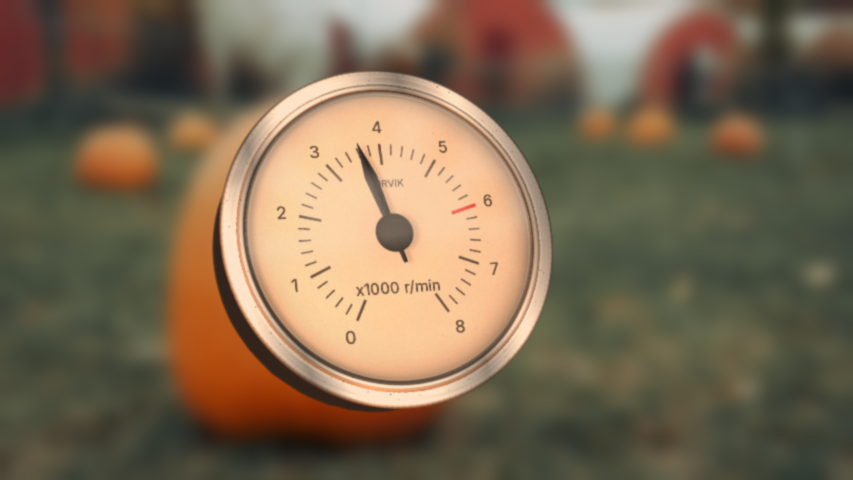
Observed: 3600 rpm
